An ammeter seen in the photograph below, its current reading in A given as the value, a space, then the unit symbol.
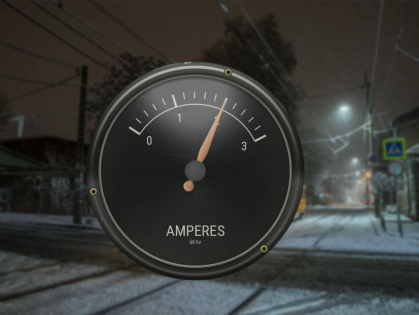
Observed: 2 A
